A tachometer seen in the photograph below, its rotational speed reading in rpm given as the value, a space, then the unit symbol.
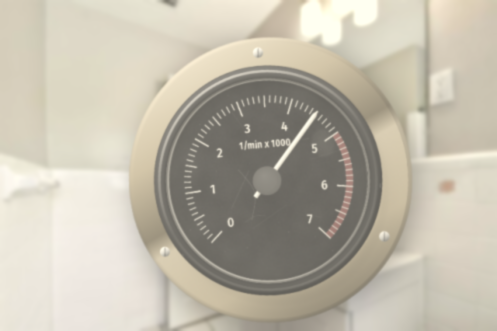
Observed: 4500 rpm
